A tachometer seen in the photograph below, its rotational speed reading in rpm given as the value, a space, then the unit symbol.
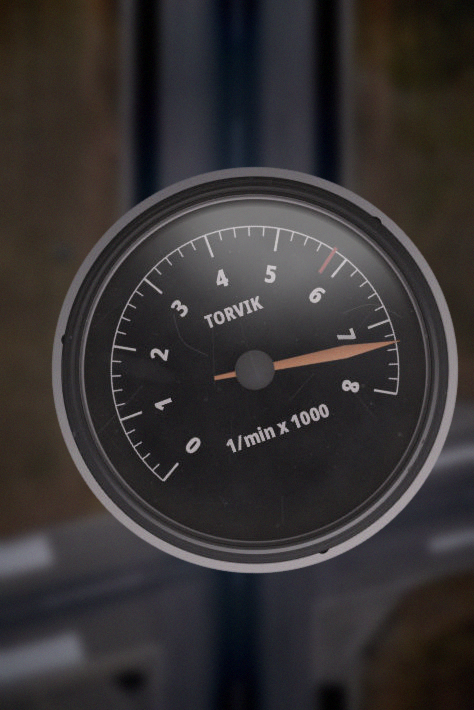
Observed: 7300 rpm
